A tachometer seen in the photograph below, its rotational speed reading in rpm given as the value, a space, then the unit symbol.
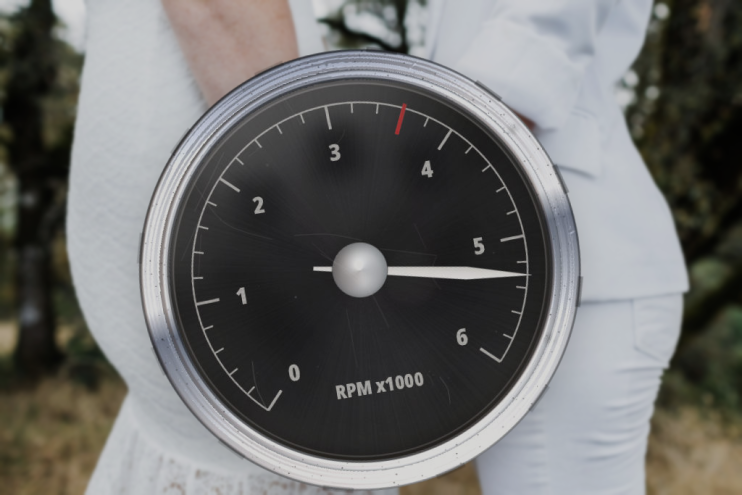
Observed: 5300 rpm
